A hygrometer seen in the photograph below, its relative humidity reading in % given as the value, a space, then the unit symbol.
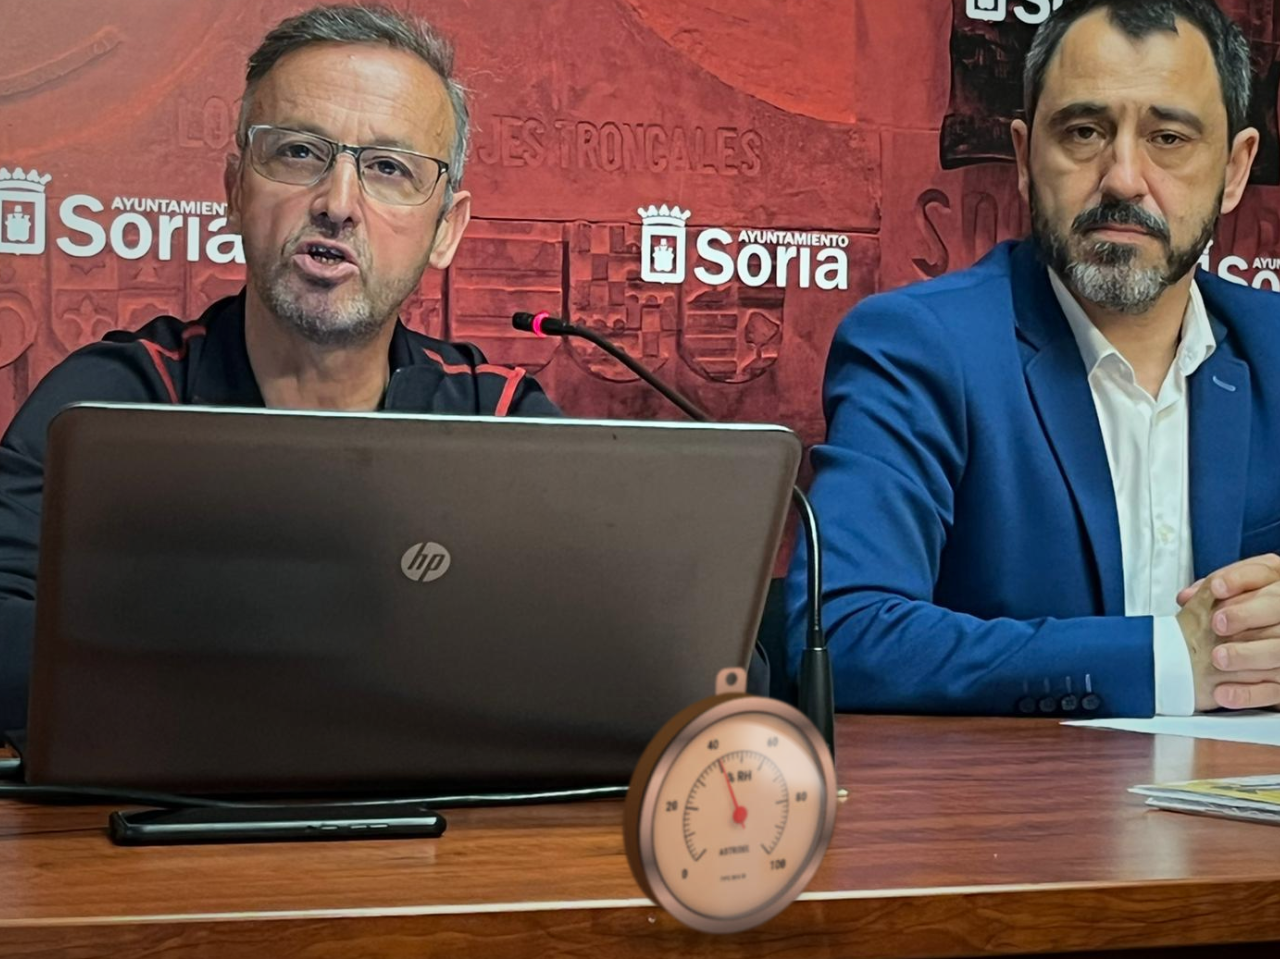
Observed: 40 %
